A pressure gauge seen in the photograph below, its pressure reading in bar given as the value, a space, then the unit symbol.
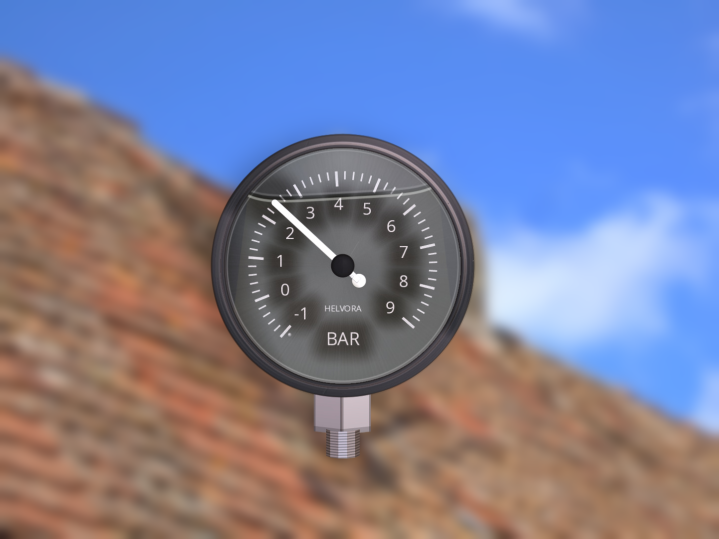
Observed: 2.4 bar
